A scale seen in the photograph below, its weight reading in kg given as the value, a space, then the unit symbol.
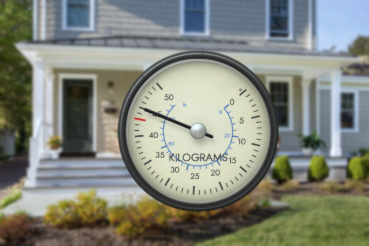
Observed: 45 kg
